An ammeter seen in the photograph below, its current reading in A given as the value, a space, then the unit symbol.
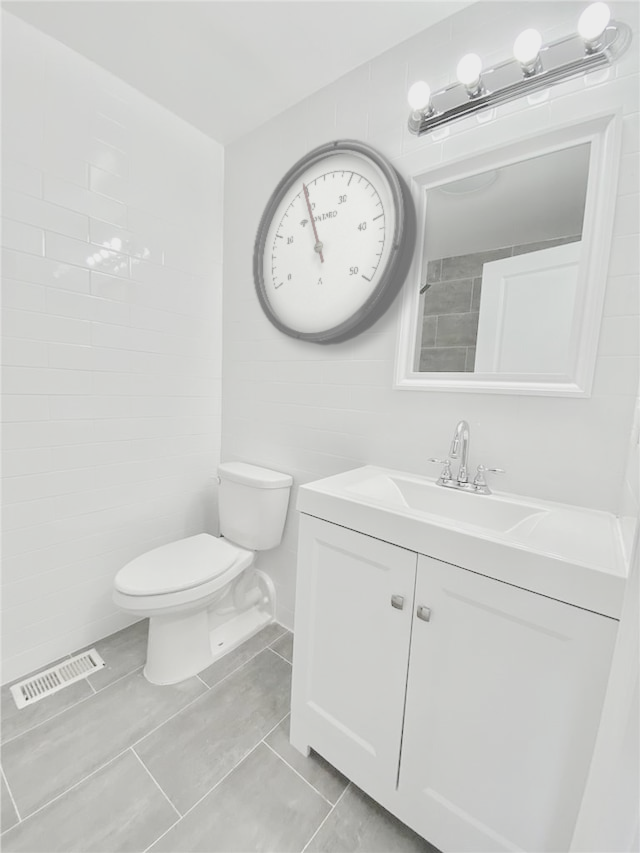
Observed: 20 A
